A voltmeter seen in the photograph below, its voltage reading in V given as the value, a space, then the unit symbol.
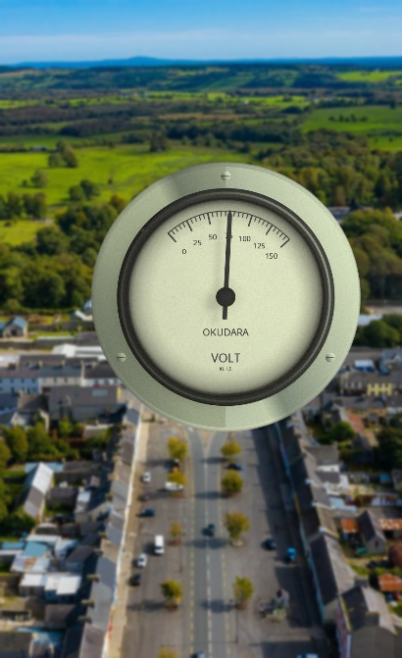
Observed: 75 V
